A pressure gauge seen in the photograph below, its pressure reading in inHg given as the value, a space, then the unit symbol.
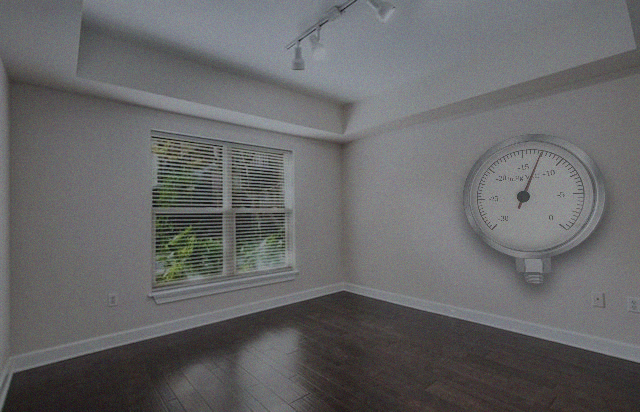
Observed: -12.5 inHg
